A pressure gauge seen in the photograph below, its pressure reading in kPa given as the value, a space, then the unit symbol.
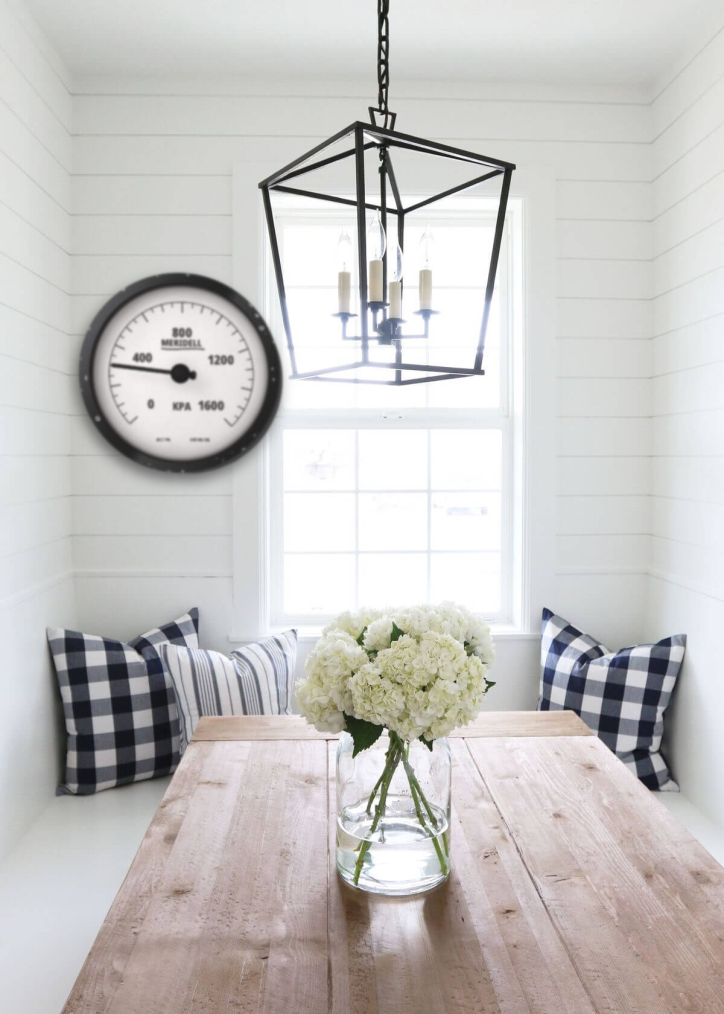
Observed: 300 kPa
